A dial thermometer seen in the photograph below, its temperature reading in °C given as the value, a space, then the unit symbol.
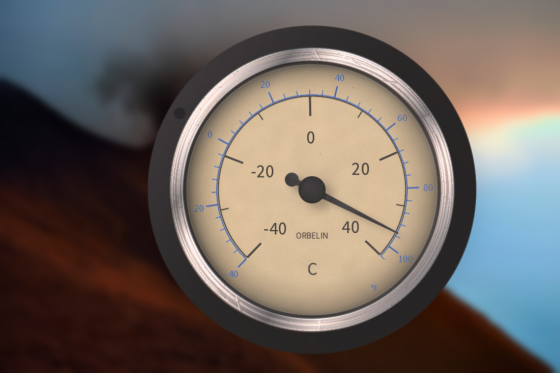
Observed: 35 °C
